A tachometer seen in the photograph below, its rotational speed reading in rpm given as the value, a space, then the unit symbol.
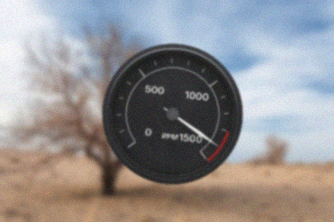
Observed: 1400 rpm
